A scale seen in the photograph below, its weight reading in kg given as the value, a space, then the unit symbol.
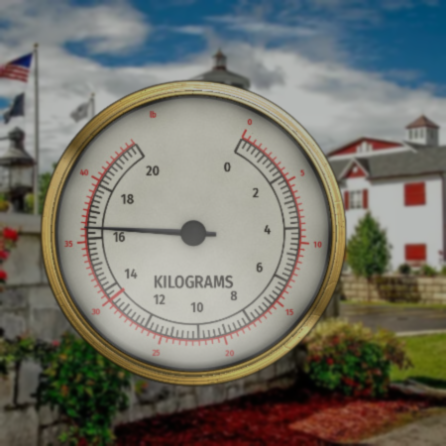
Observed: 16.4 kg
